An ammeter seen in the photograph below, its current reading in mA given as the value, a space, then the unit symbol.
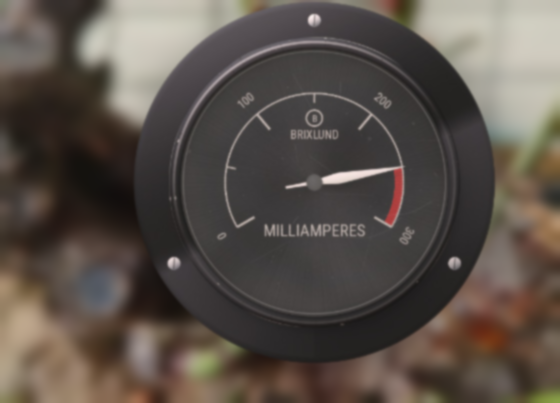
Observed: 250 mA
